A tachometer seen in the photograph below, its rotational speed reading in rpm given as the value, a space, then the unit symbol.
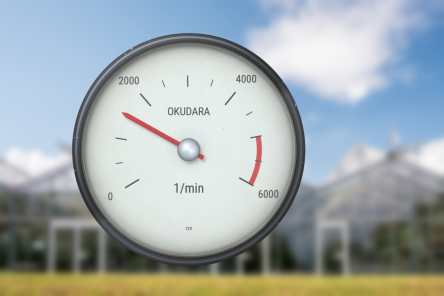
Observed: 1500 rpm
